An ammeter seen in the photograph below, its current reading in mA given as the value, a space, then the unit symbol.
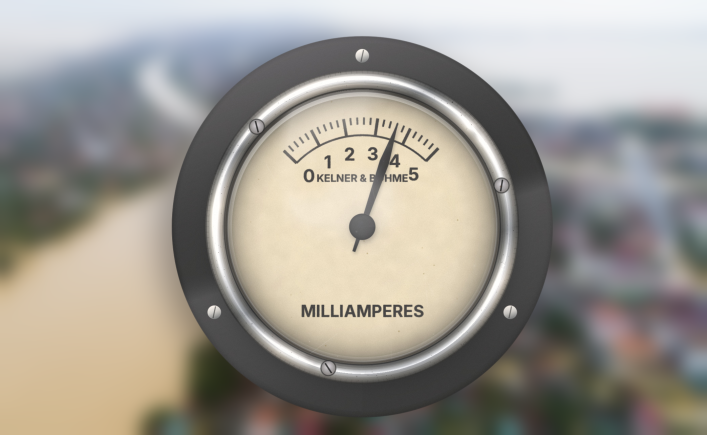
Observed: 3.6 mA
